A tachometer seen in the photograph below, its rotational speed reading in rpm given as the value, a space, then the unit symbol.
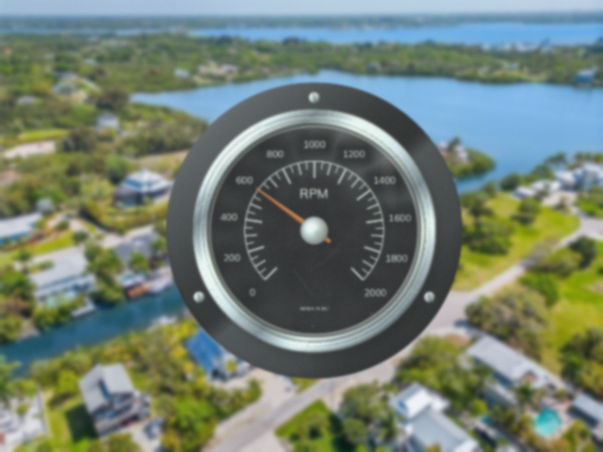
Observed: 600 rpm
